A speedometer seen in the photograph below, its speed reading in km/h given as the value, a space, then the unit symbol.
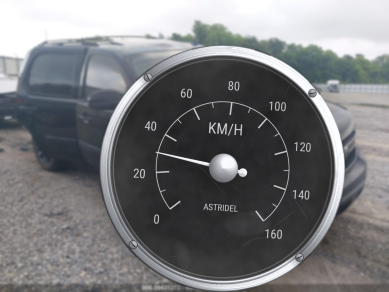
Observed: 30 km/h
